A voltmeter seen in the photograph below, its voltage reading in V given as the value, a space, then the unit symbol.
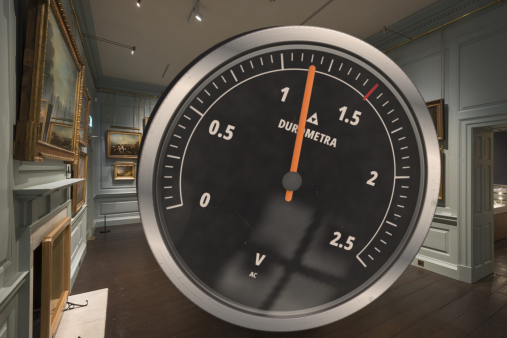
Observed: 1.15 V
